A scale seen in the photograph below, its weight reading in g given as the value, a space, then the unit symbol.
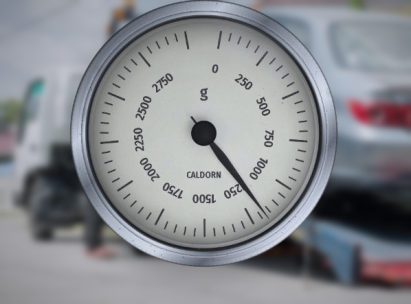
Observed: 1175 g
